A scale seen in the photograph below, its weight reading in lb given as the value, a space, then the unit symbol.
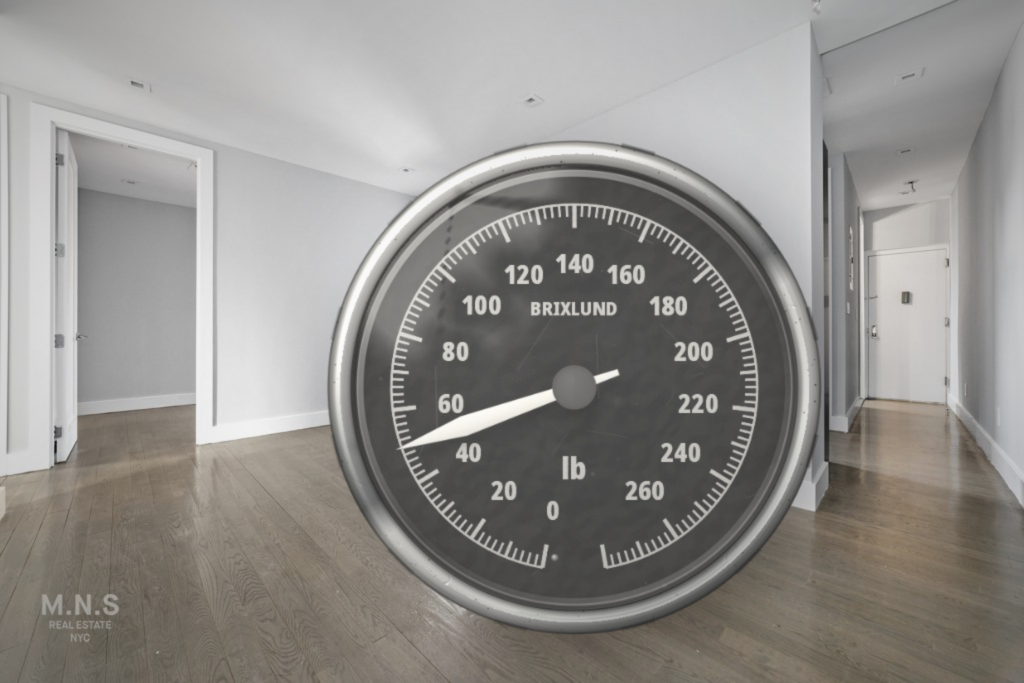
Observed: 50 lb
